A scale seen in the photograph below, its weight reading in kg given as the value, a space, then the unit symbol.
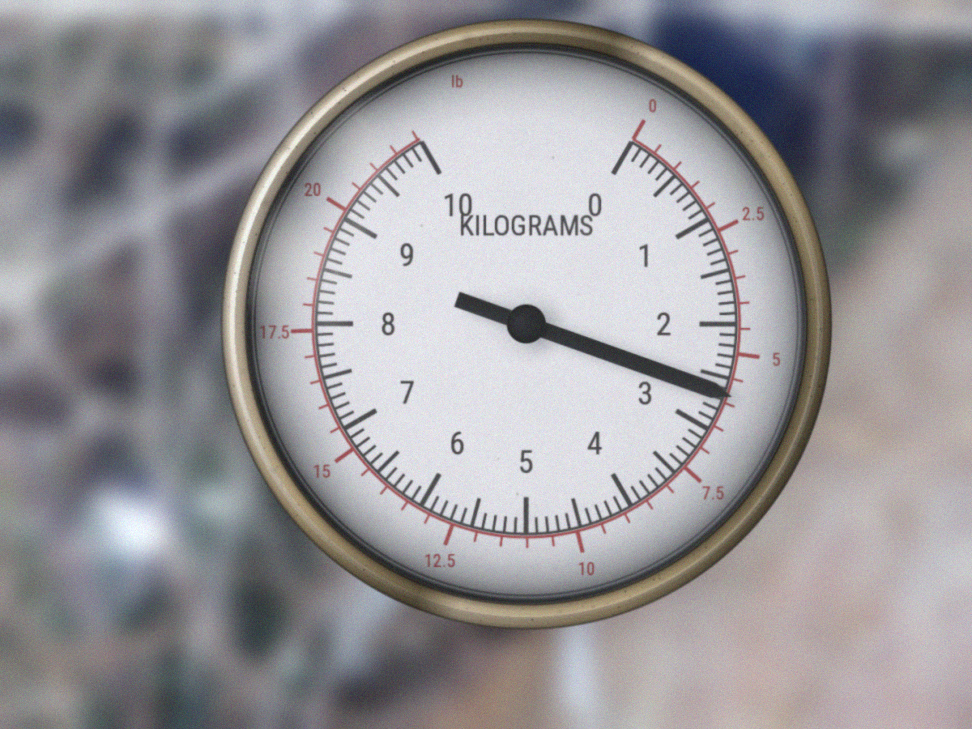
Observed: 2.65 kg
